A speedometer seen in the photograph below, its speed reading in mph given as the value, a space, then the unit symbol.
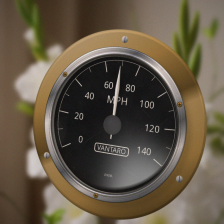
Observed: 70 mph
